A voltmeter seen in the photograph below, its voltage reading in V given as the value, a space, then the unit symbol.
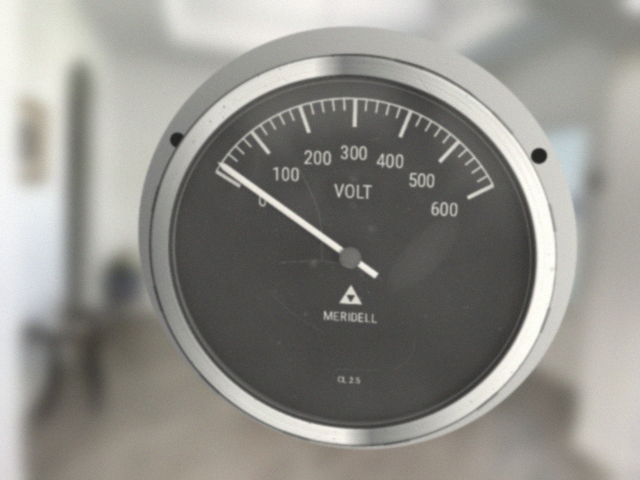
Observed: 20 V
